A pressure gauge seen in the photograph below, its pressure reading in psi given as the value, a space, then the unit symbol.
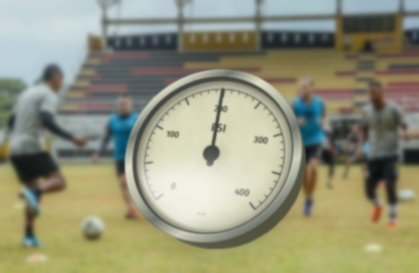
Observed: 200 psi
